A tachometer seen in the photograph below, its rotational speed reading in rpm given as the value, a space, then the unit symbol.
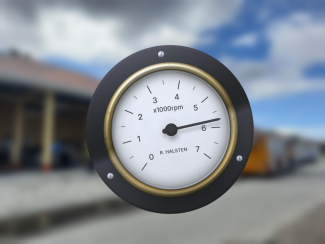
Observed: 5750 rpm
